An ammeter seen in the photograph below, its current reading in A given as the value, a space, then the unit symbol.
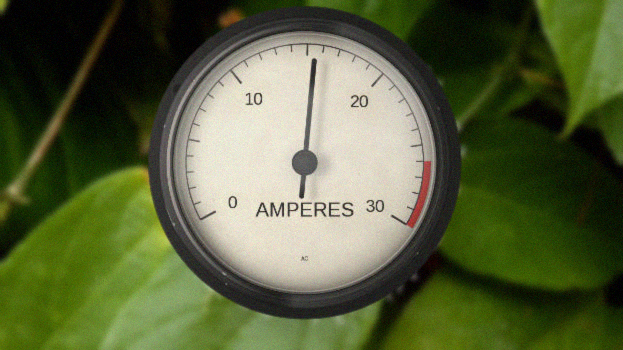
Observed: 15.5 A
